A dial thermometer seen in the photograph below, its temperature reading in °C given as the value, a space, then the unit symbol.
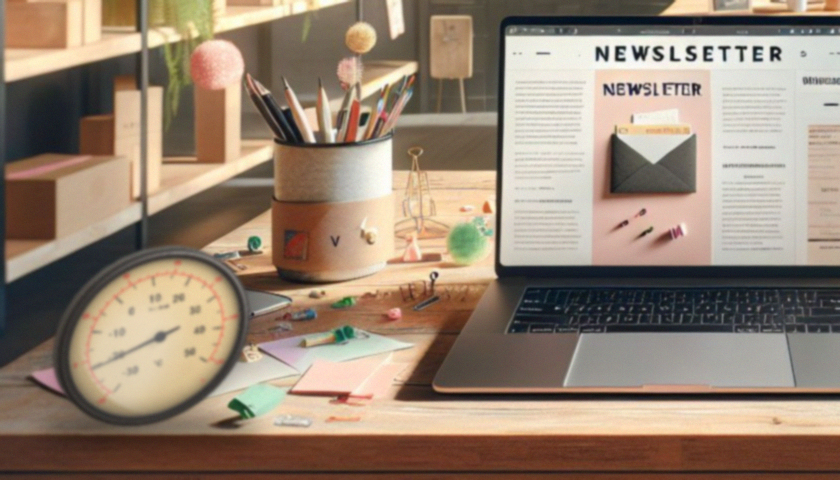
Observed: -20 °C
